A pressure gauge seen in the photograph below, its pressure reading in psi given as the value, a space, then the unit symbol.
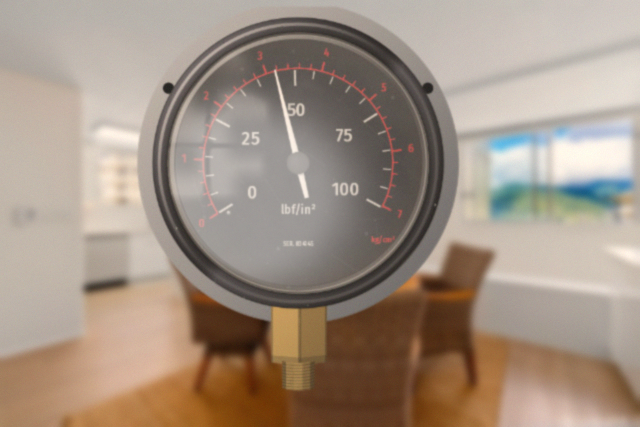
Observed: 45 psi
